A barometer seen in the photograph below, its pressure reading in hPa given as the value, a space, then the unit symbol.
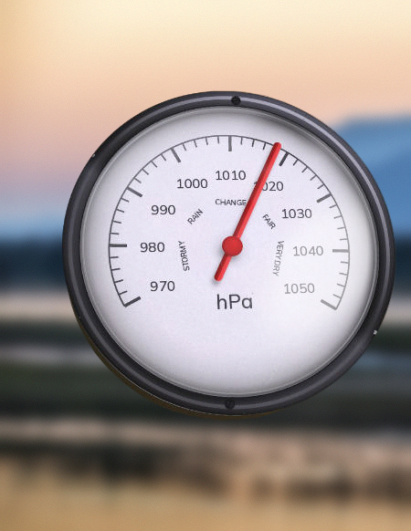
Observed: 1018 hPa
